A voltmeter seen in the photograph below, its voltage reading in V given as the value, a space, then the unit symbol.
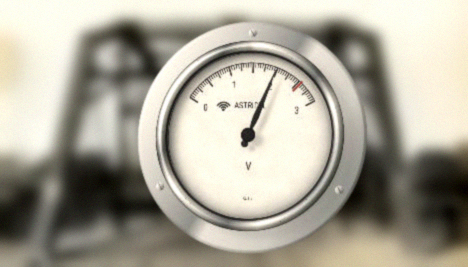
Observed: 2 V
